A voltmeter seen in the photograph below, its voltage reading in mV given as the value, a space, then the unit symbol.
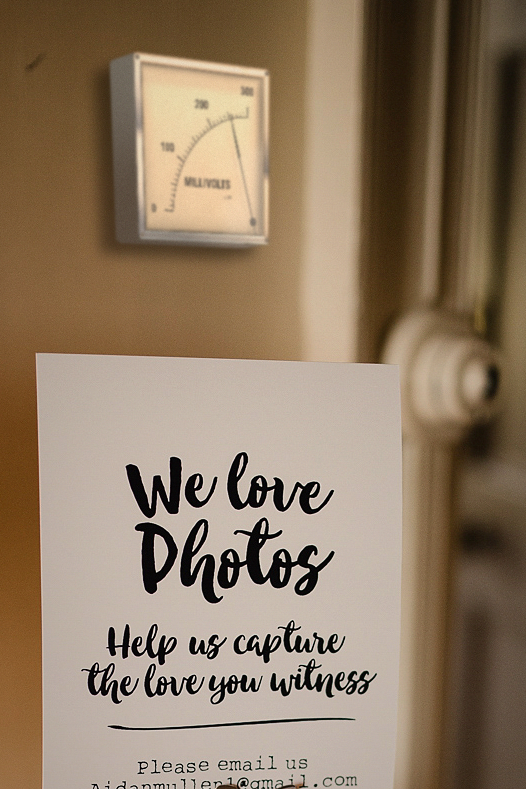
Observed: 250 mV
